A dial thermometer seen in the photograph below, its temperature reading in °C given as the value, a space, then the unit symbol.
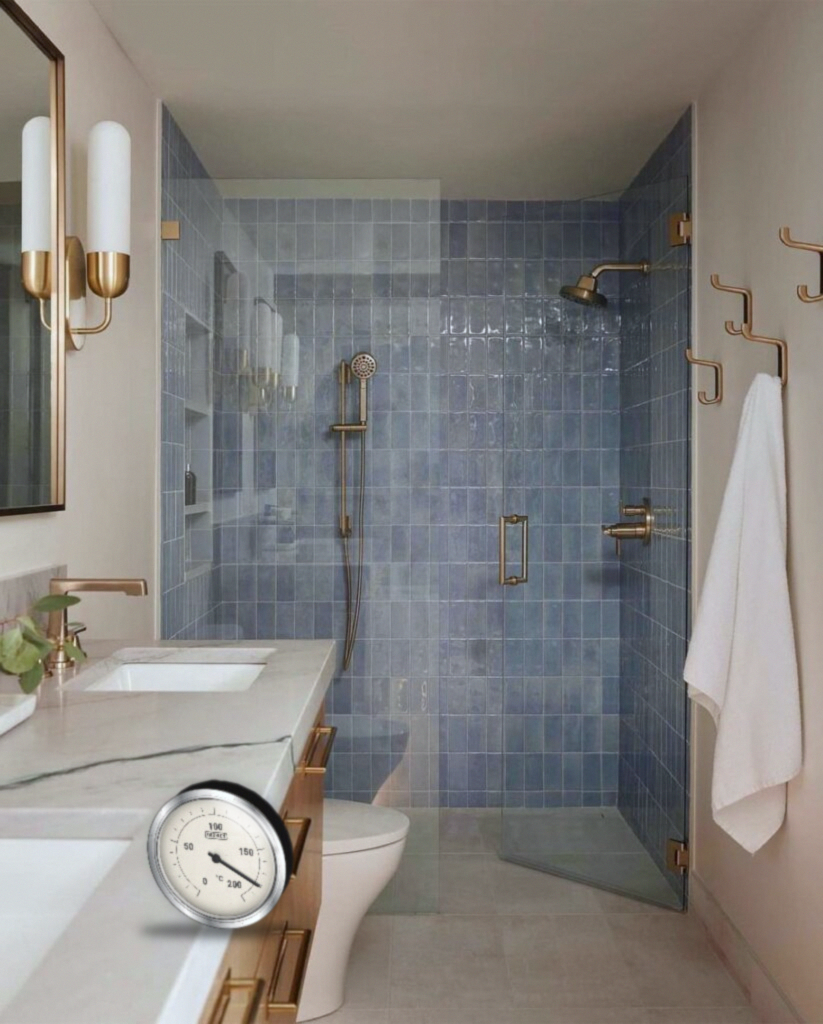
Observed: 180 °C
